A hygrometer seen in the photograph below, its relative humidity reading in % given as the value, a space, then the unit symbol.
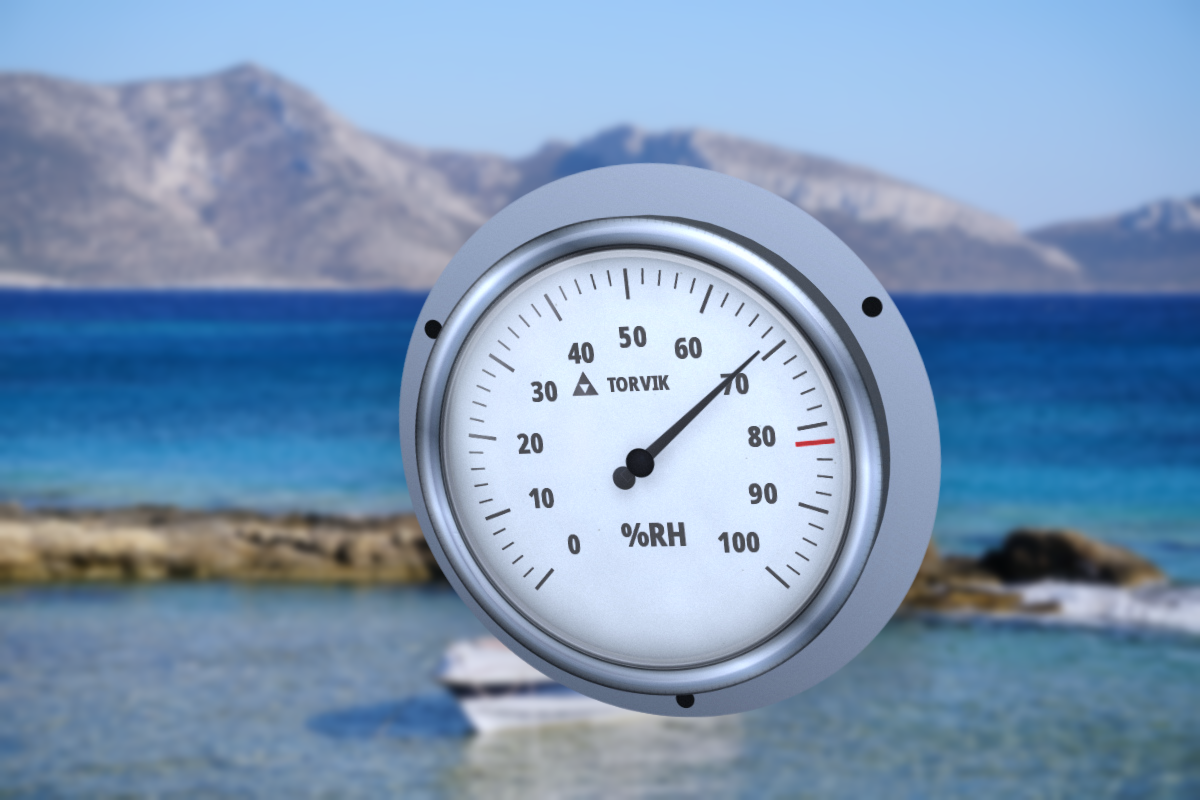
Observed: 69 %
